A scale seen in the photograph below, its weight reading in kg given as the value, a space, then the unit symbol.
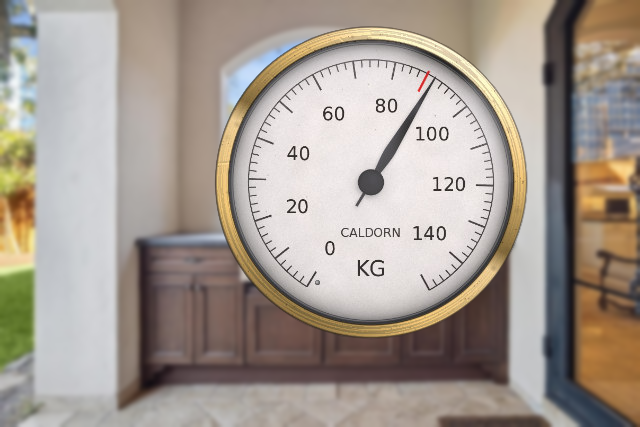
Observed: 90 kg
